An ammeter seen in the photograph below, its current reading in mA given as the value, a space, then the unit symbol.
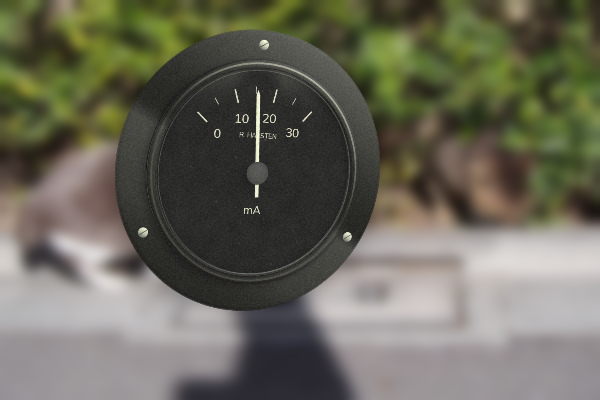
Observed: 15 mA
